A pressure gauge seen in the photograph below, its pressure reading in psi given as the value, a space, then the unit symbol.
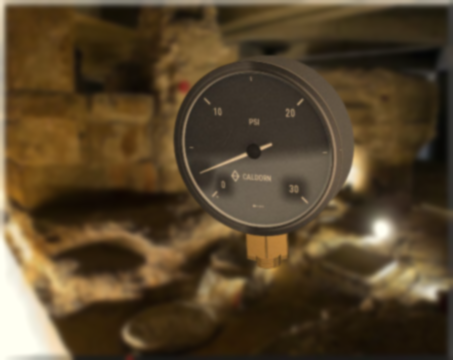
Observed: 2.5 psi
